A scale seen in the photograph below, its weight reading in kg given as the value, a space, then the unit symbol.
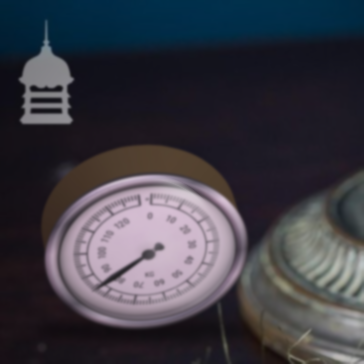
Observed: 85 kg
